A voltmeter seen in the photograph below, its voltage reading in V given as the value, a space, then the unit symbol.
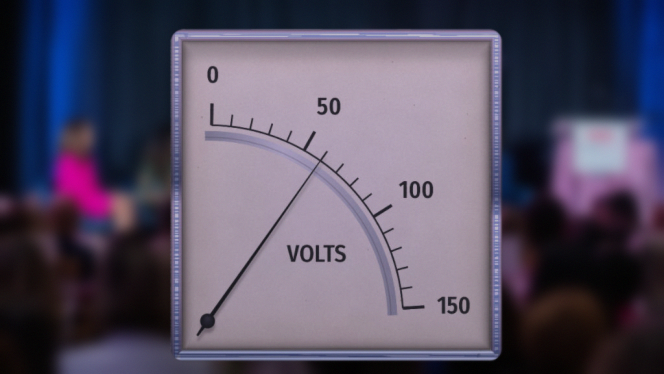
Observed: 60 V
